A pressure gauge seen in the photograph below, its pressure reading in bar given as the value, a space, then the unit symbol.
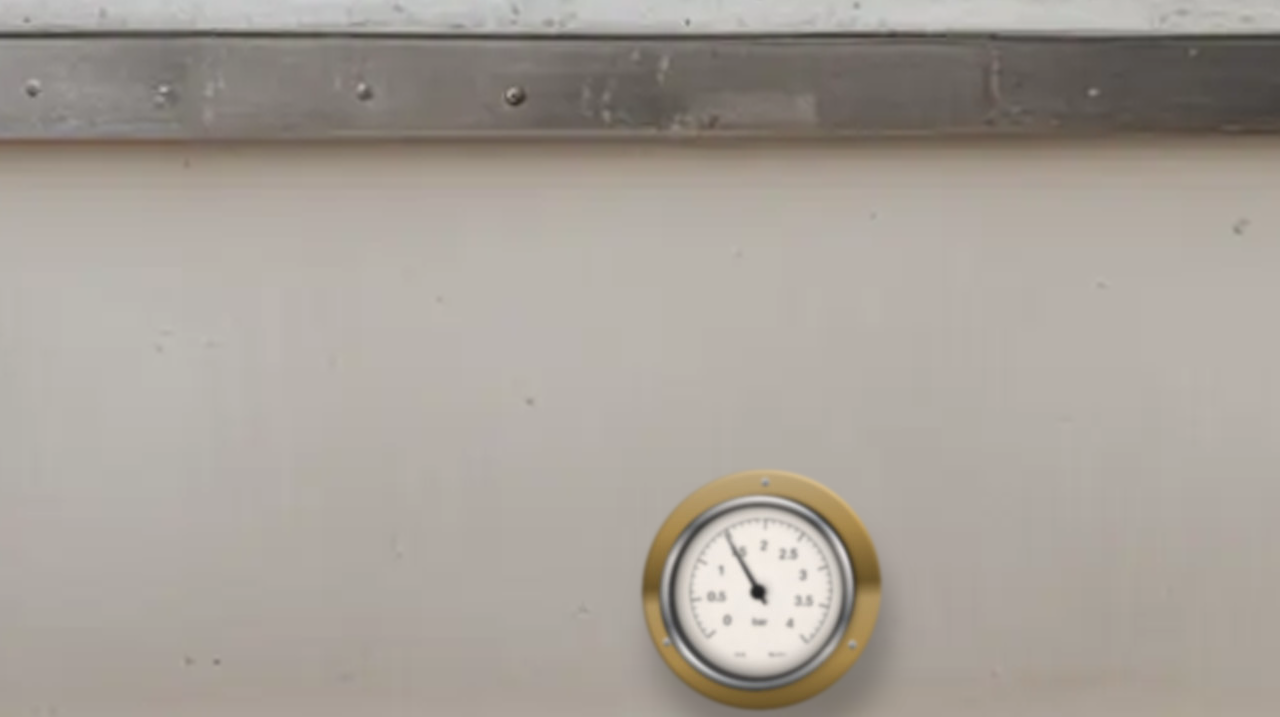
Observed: 1.5 bar
